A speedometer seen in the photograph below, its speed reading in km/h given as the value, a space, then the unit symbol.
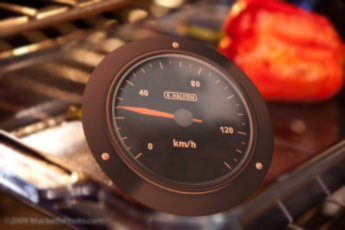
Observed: 25 km/h
